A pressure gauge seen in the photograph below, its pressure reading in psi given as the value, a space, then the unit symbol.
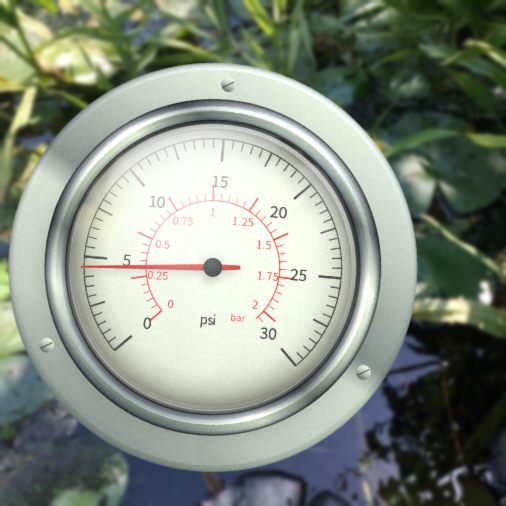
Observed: 4.5 psi
